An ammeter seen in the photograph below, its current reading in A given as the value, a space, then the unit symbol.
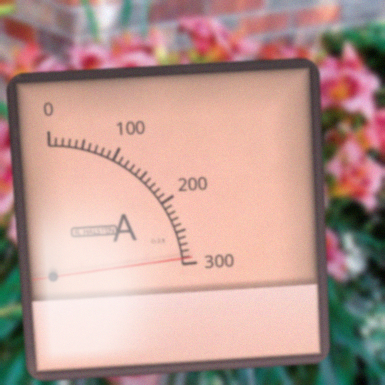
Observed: 290 A
